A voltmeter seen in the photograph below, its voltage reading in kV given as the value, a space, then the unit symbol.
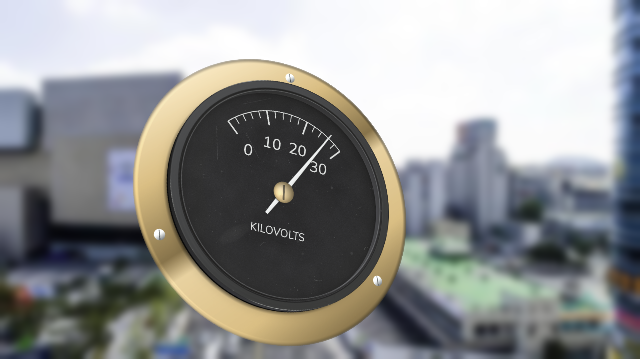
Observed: 26 kV
